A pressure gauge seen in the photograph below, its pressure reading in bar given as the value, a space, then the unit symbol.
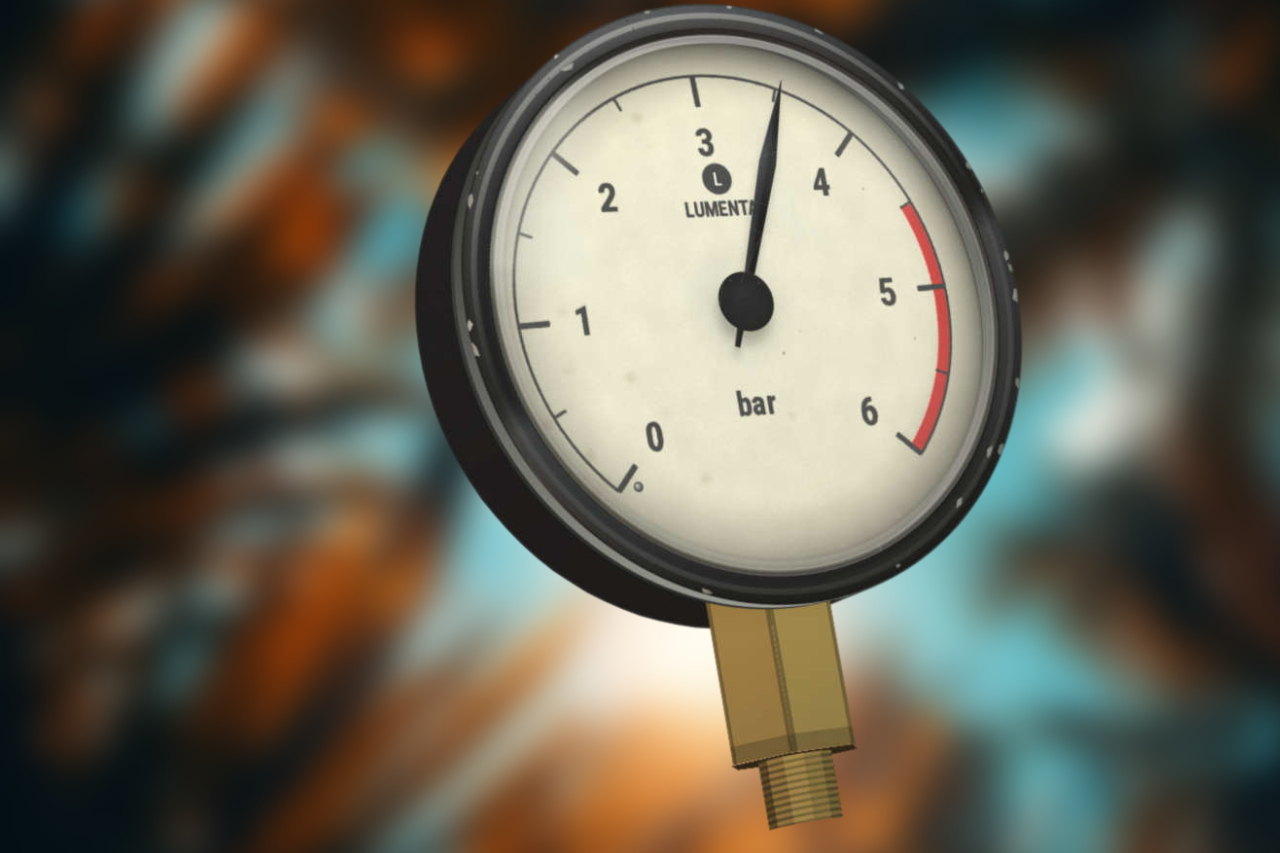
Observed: 3.5 bar
